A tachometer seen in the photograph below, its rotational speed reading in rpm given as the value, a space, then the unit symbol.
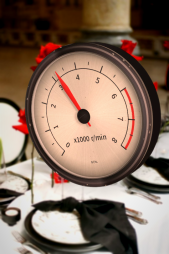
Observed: 3250 rpm
